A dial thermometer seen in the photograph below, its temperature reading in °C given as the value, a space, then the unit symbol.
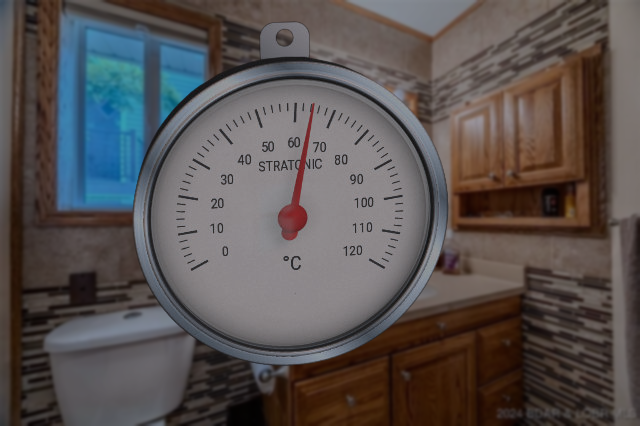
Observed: 64 °C
